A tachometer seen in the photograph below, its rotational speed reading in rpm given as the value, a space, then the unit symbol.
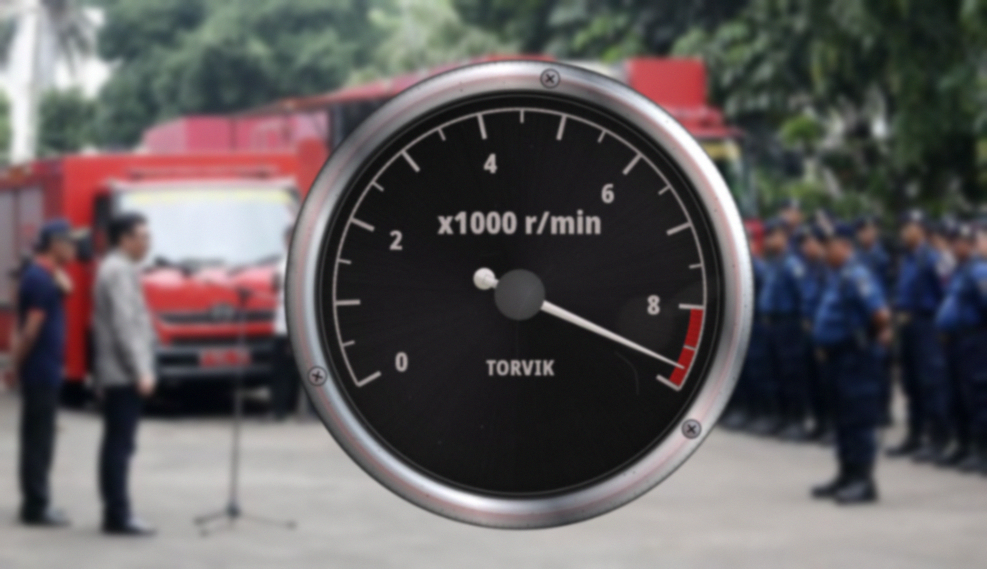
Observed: 8750 rpm
